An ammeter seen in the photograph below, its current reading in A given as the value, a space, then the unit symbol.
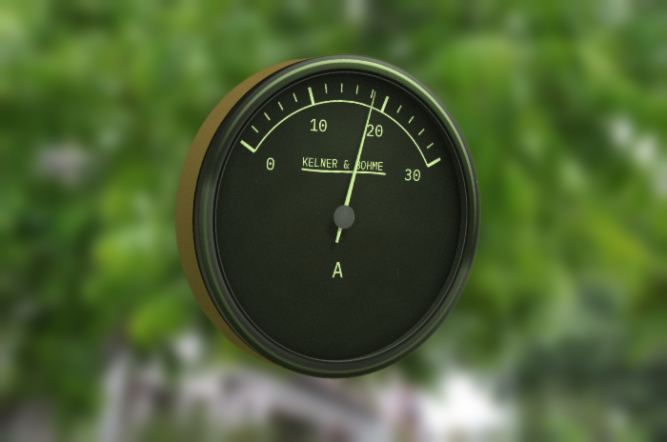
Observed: 18 A
